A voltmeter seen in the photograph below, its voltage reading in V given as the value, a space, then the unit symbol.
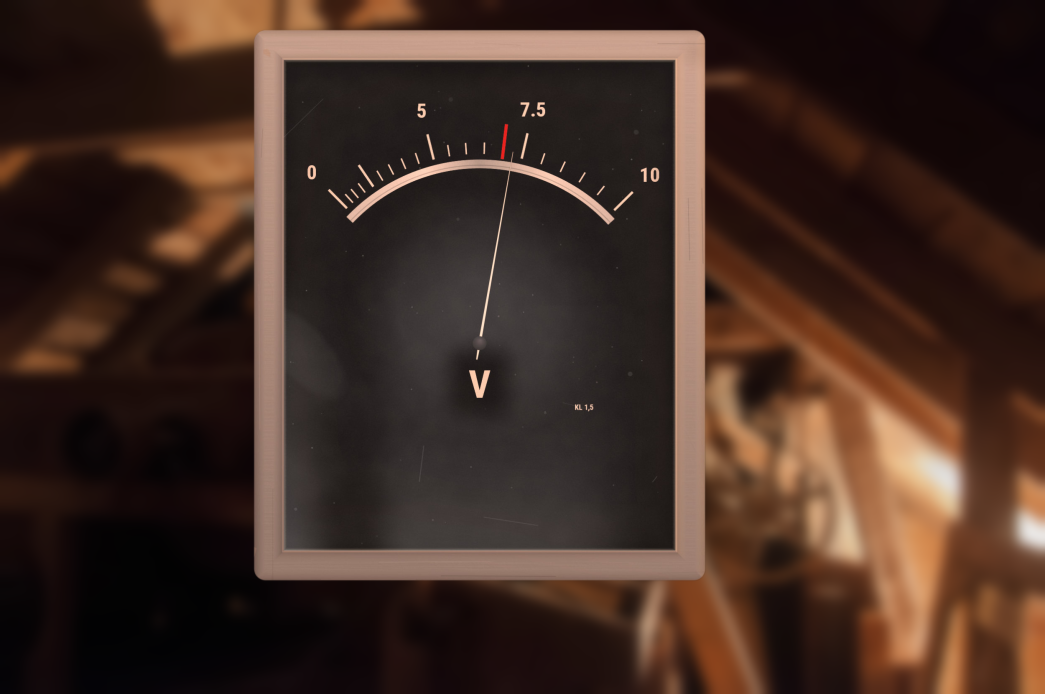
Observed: 7.25 V
